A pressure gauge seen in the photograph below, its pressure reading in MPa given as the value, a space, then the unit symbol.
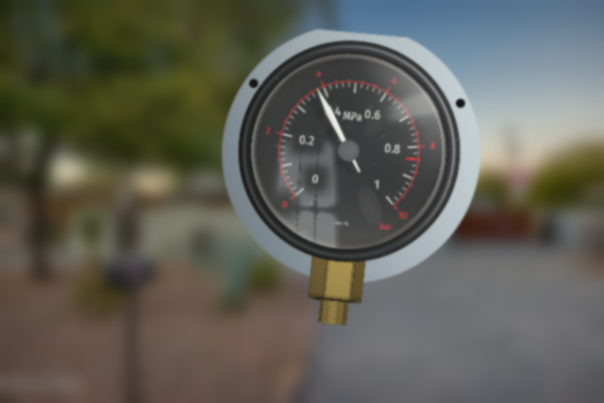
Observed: 0.38 MPa
